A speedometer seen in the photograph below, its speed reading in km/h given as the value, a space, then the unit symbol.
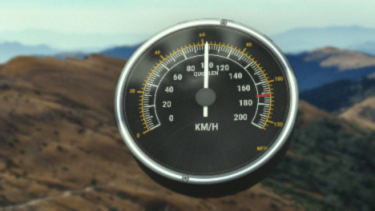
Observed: 100 km/h
